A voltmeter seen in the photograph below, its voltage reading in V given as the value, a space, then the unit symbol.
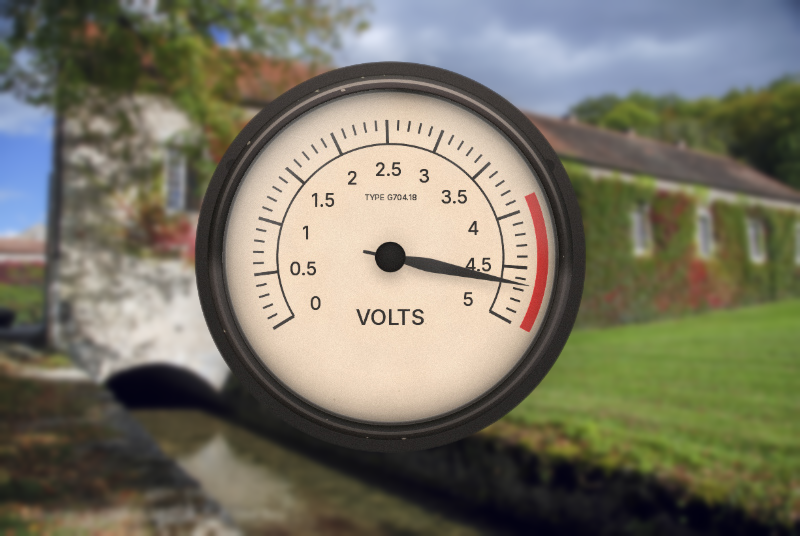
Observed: 4.65 V
